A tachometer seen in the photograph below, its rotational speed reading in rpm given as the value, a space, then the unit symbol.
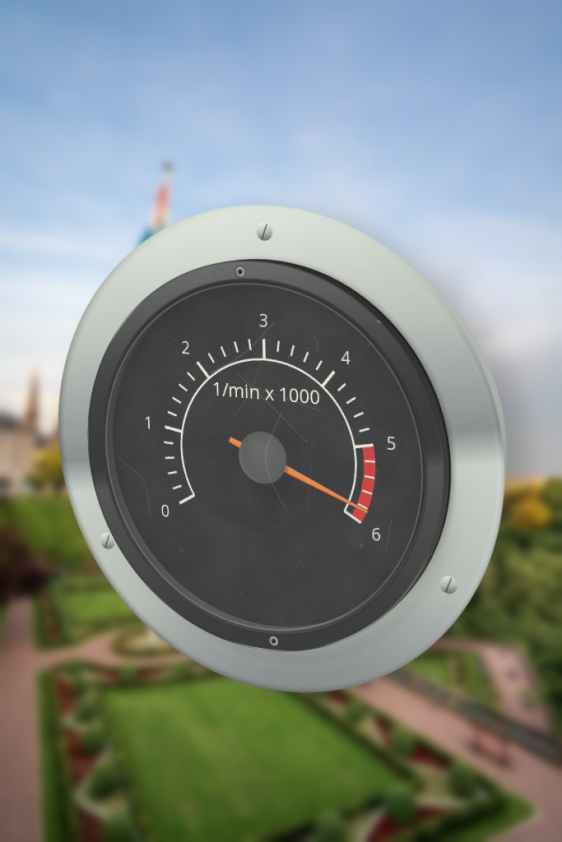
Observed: 5800 rpm
